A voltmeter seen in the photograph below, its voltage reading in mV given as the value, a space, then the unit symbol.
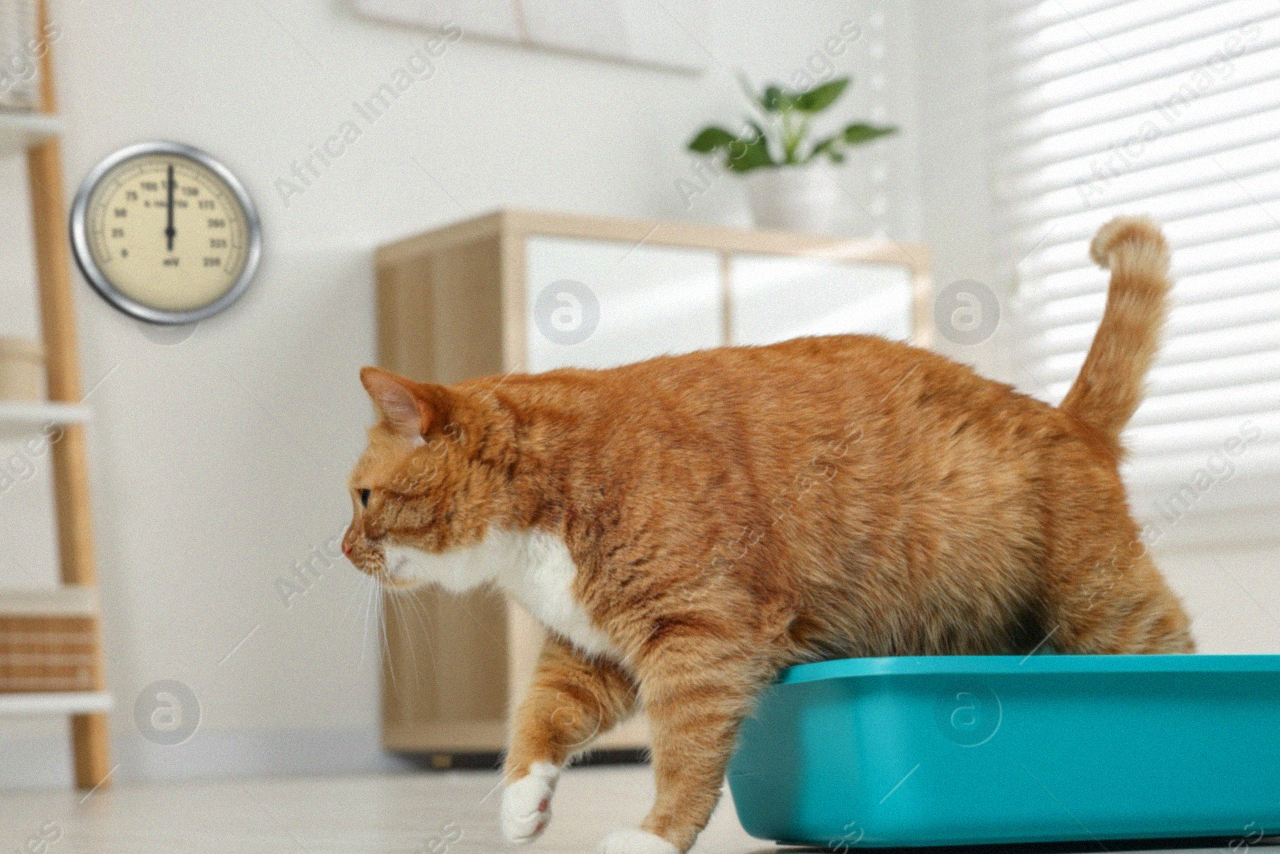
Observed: 125 mV
